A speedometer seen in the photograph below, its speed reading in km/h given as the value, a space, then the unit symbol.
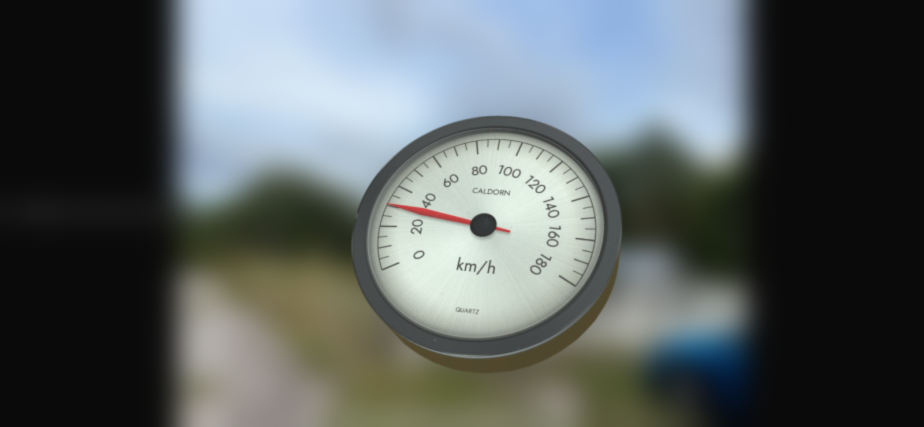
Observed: 30 km/h
